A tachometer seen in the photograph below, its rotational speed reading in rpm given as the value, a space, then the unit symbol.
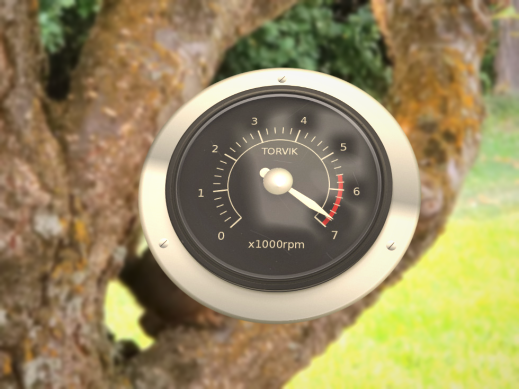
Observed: 6800 rpm
